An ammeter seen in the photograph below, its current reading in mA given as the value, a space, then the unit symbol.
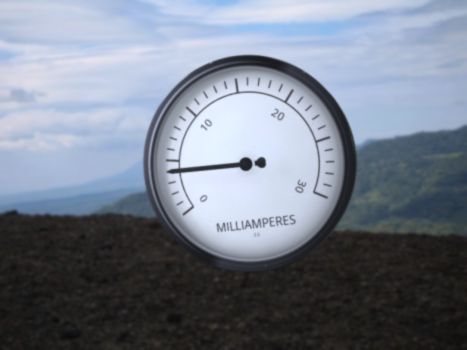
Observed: 4 mA
